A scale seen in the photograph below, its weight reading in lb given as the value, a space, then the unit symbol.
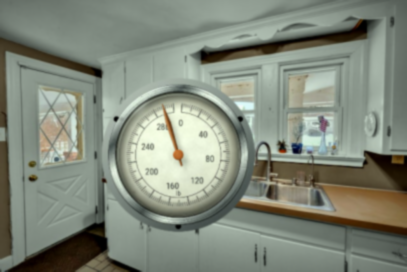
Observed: 290 lb
